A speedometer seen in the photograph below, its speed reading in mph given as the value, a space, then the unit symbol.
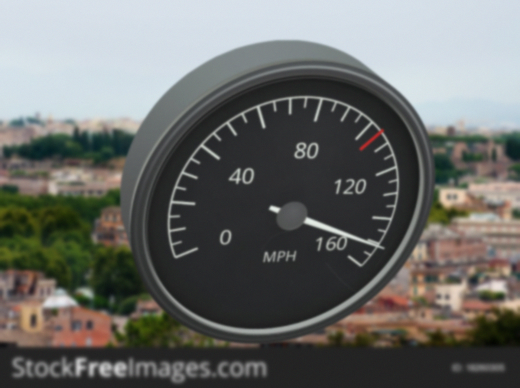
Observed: 150 mph
